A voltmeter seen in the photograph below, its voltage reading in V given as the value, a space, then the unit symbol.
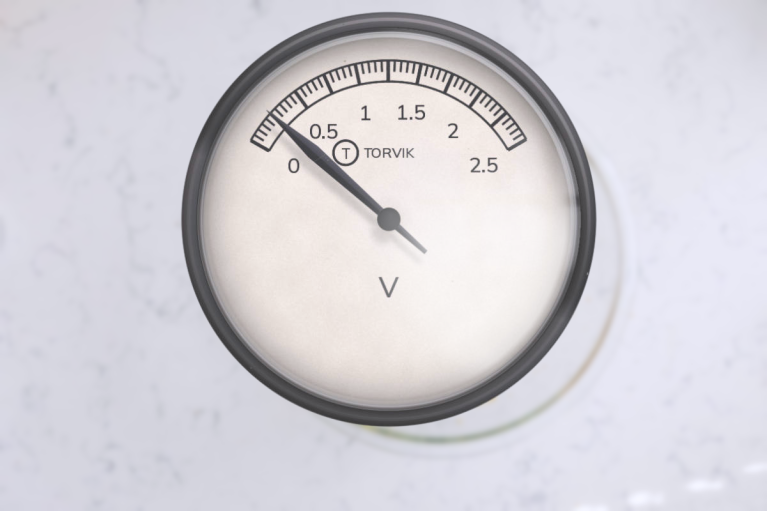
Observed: 0.25 V
